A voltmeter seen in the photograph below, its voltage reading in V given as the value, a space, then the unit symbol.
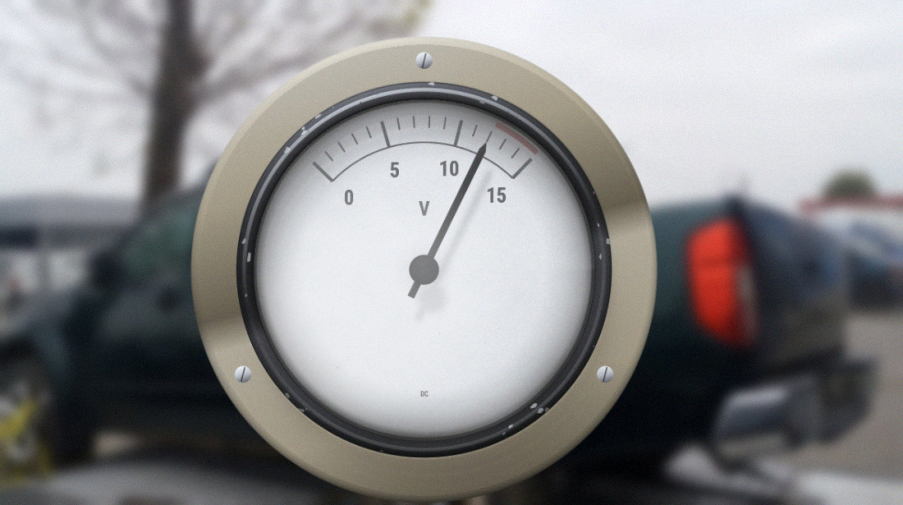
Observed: 12 V
